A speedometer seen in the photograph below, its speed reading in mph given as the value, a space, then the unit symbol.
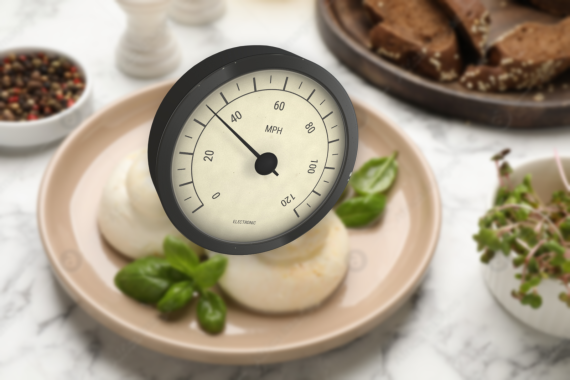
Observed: 35 mph
